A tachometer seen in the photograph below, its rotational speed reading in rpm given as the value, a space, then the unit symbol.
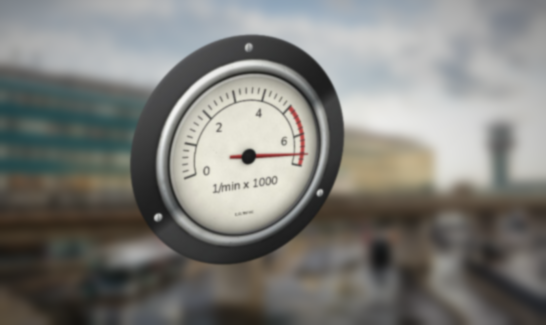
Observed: 6600 rpm
